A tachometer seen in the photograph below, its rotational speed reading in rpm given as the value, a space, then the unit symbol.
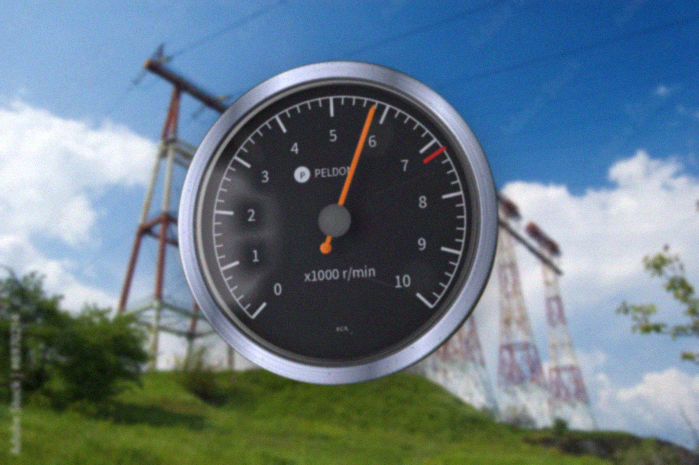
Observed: 5800 rpm
